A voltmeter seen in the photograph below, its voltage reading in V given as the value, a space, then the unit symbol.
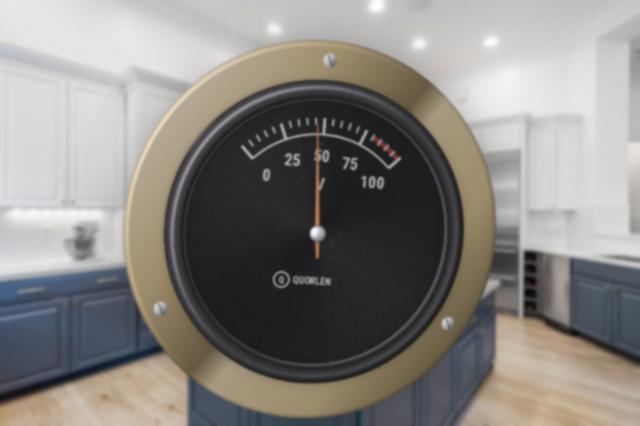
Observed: 45 V
